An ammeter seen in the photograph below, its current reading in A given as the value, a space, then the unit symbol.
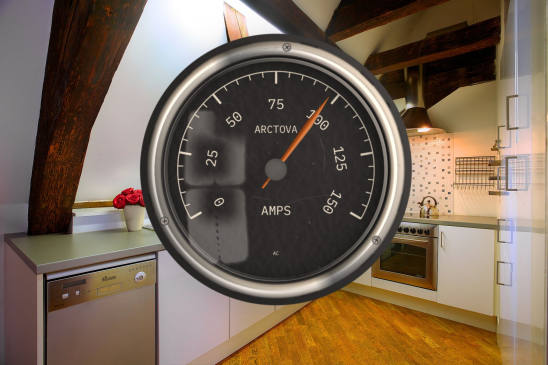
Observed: 97.5 A
